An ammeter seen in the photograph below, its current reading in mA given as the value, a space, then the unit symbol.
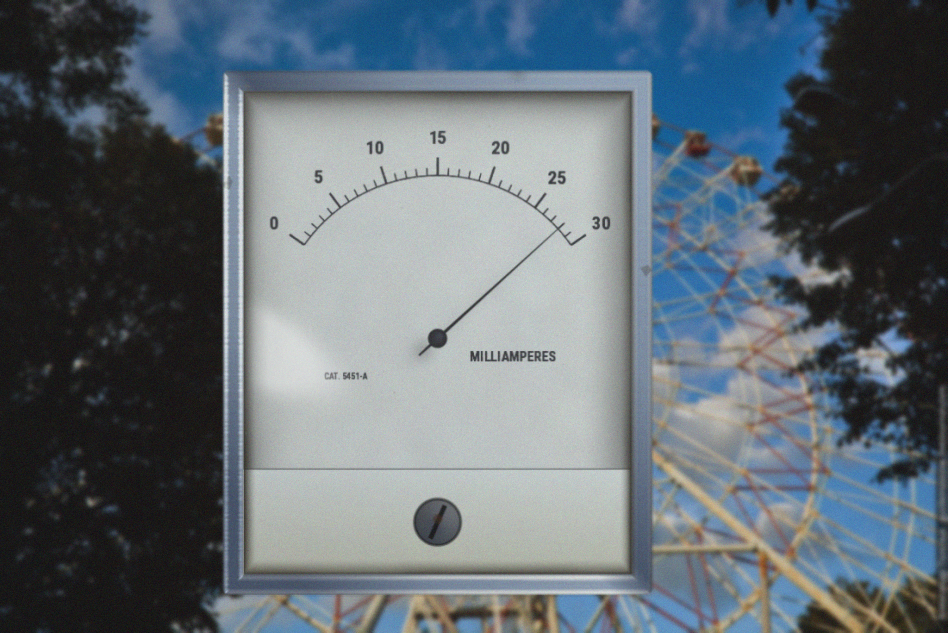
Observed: 28 mA
